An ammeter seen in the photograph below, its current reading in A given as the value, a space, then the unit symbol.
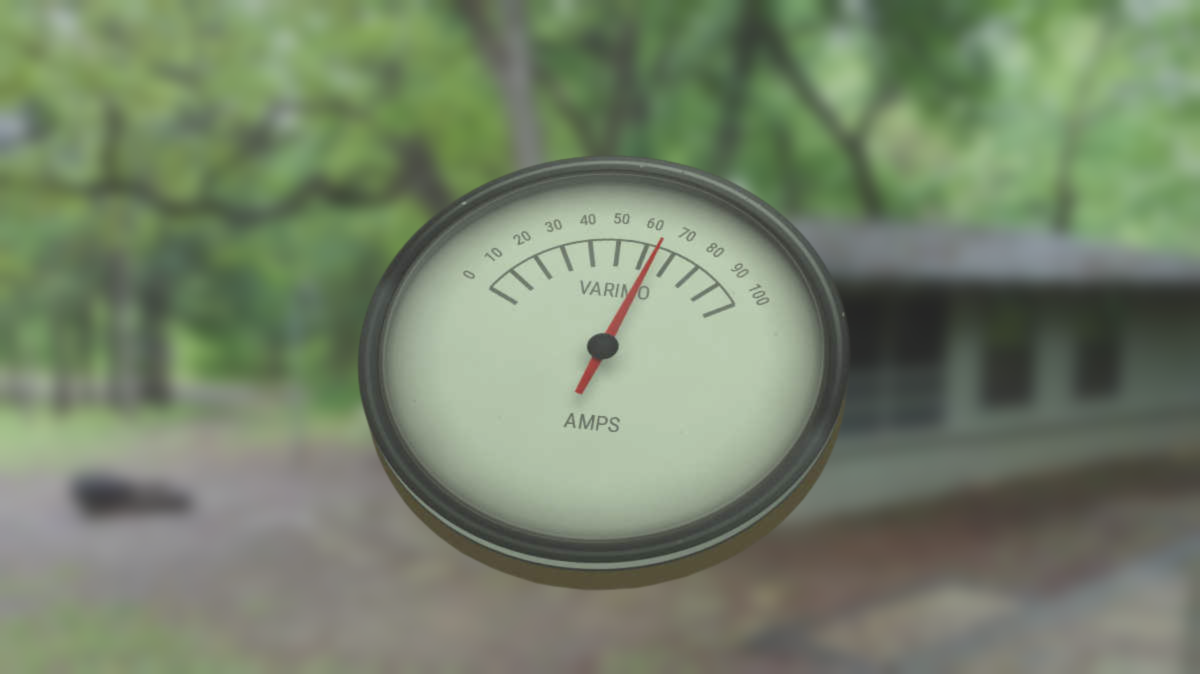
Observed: 65 A
